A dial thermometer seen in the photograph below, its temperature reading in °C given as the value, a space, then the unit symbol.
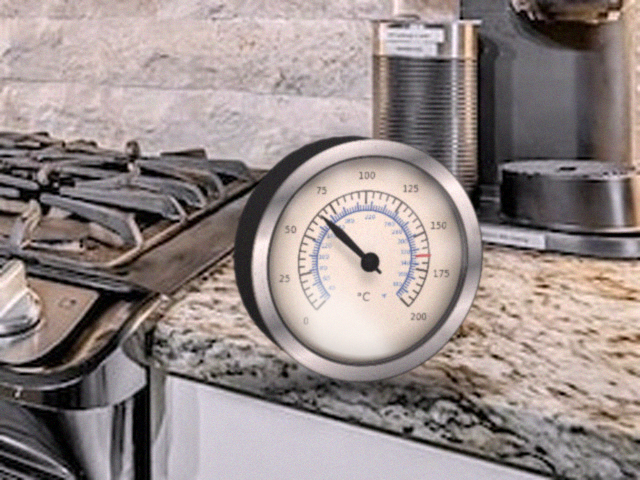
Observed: 65 °C
